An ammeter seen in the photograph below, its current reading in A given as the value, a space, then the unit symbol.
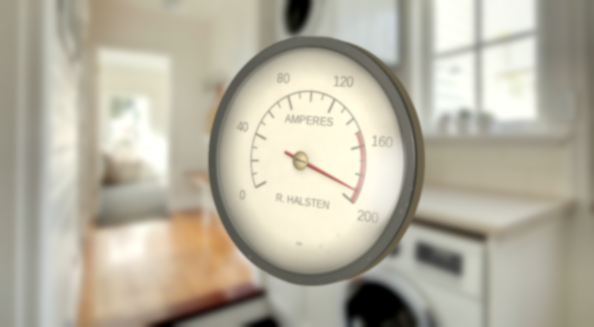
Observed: 190 A
